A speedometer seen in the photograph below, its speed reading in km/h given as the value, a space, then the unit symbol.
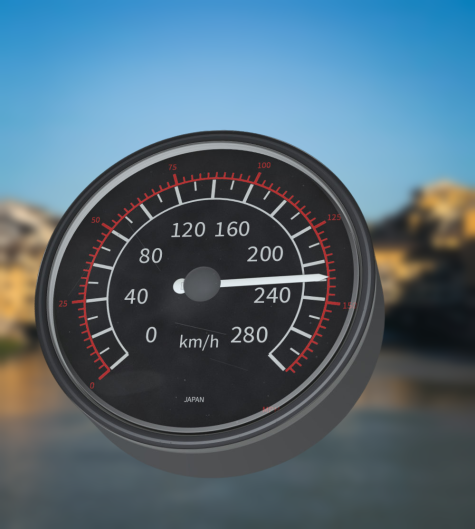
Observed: 230 km/h
